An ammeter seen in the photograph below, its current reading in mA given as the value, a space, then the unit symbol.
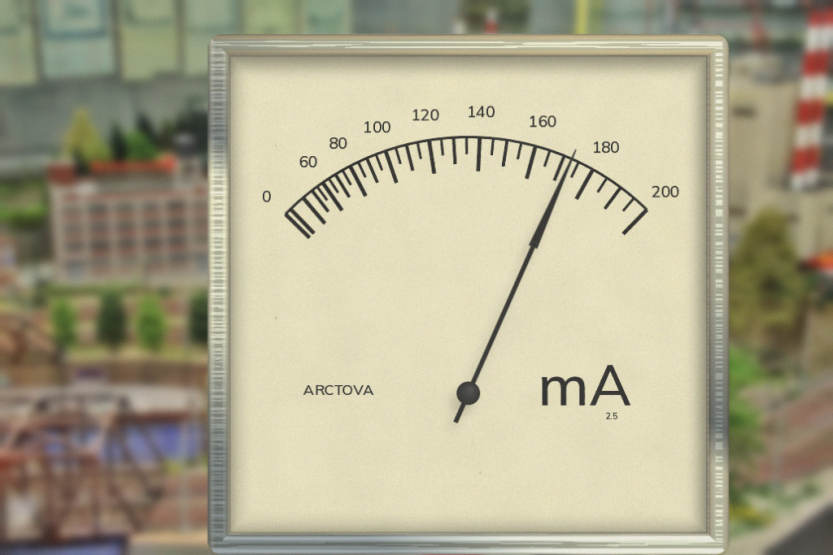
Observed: 172.5 mA
